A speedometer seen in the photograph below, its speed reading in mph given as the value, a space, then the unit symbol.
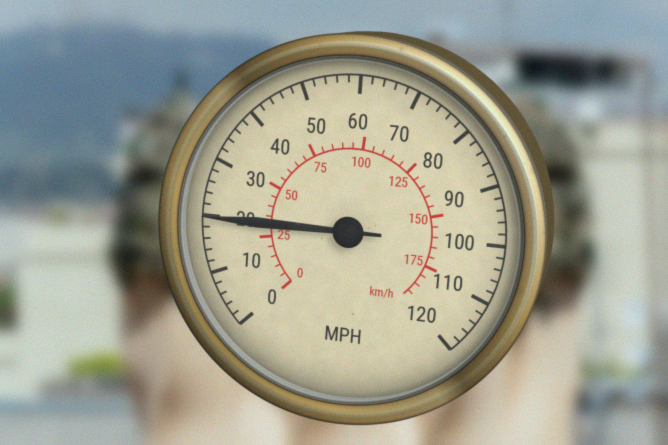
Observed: 20 mph
